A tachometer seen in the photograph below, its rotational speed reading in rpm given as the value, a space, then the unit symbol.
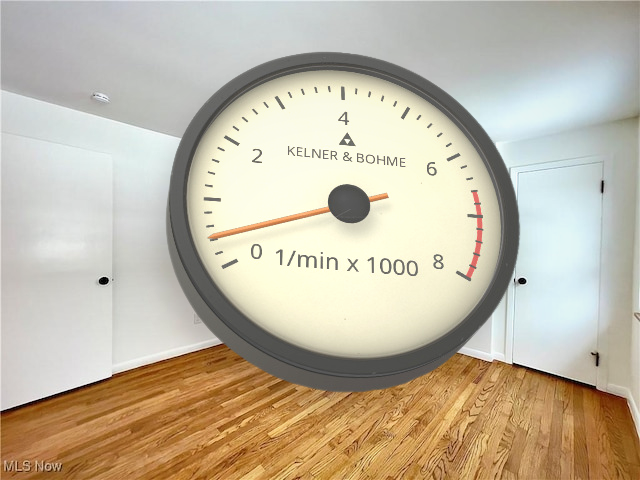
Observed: 400 rpm
